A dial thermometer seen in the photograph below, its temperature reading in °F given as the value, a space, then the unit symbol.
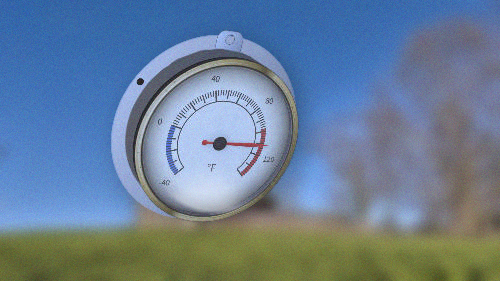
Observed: 110 °F
